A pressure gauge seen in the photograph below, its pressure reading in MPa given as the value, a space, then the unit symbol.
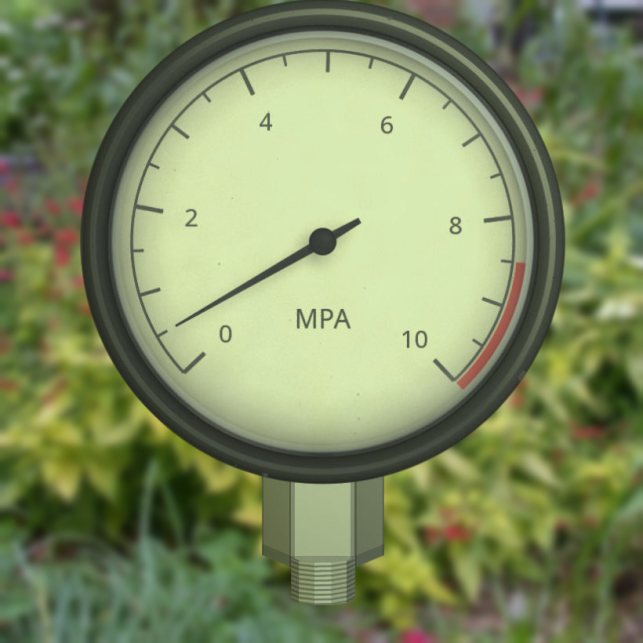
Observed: 0.5 MPa
